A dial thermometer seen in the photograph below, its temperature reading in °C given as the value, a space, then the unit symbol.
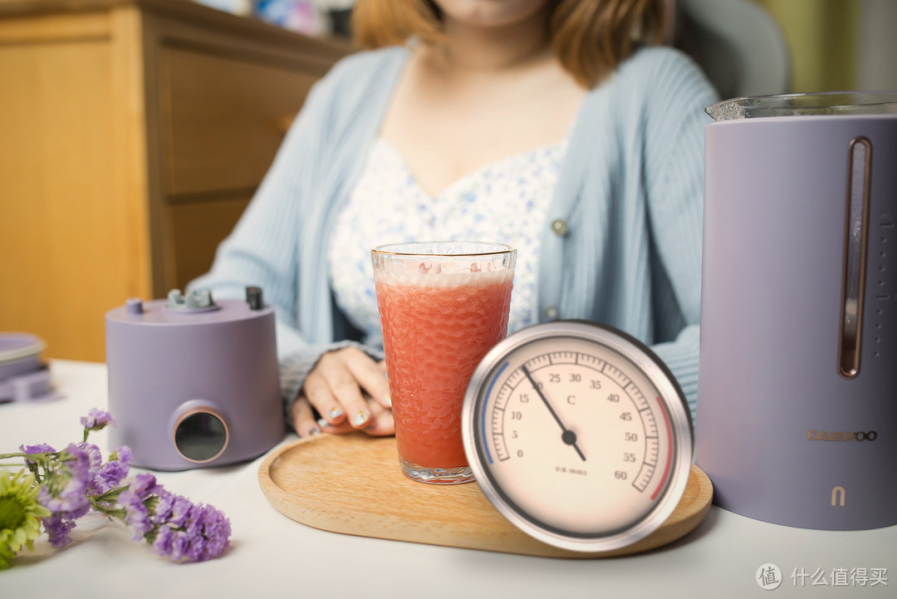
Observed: 20 °C
